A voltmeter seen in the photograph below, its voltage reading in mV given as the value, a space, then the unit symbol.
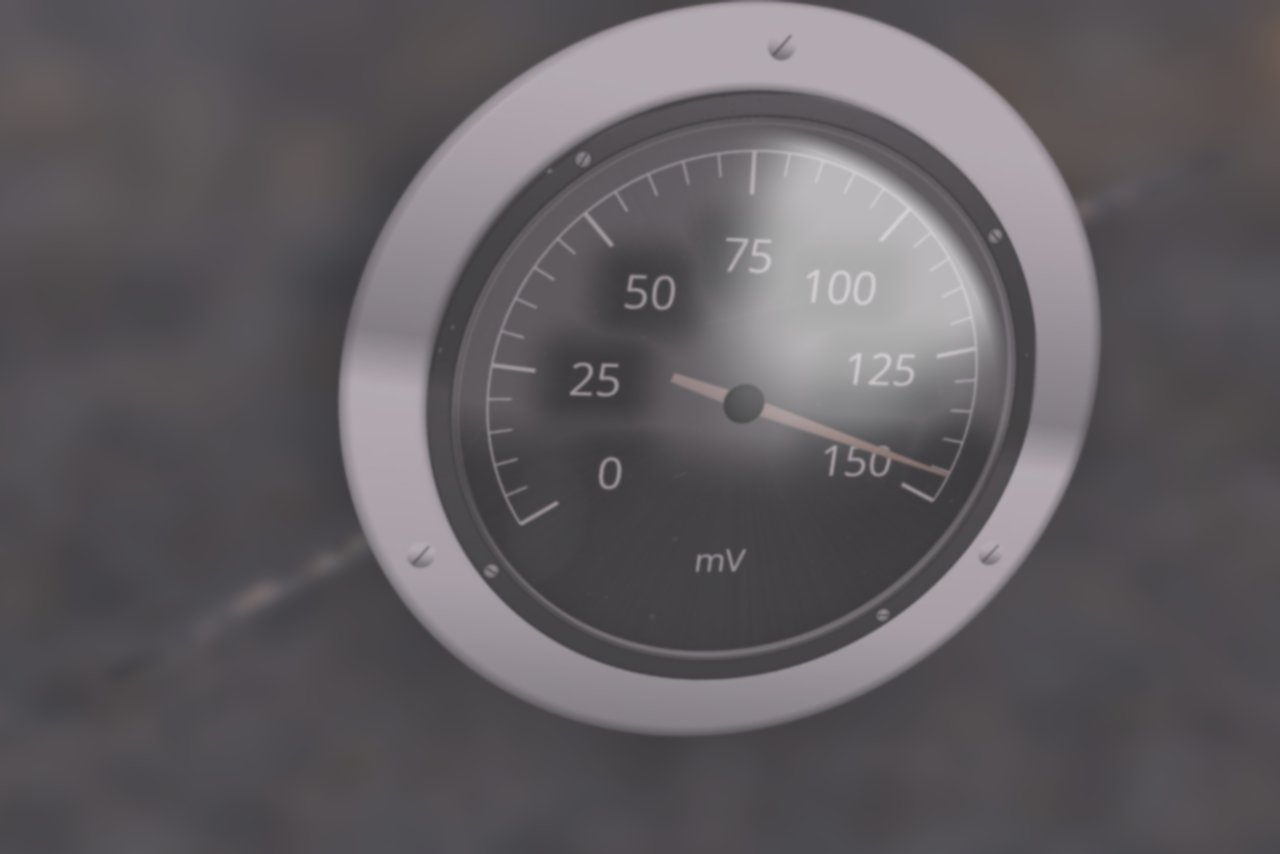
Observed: 145 mV
